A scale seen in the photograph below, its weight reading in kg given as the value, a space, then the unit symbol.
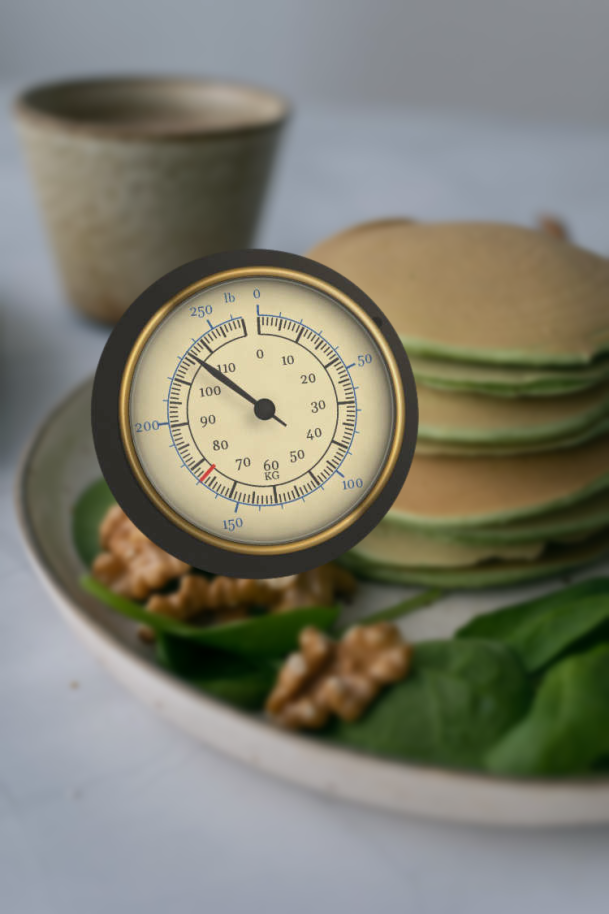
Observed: 106 kg
